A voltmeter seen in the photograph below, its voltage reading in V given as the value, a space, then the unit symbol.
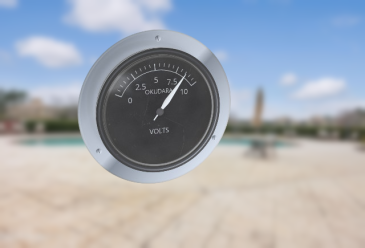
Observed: 8.5 V
